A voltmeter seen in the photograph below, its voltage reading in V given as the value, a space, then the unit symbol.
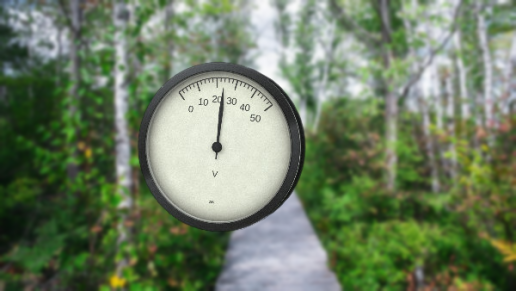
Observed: 24 V
